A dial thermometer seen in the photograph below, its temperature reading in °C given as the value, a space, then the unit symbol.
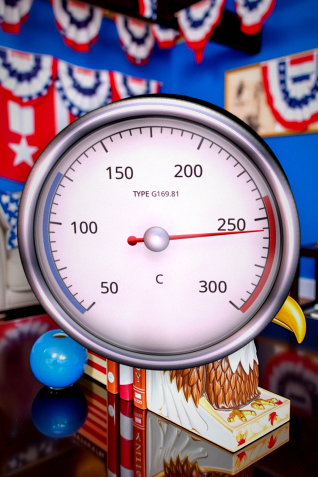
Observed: 255 °C
